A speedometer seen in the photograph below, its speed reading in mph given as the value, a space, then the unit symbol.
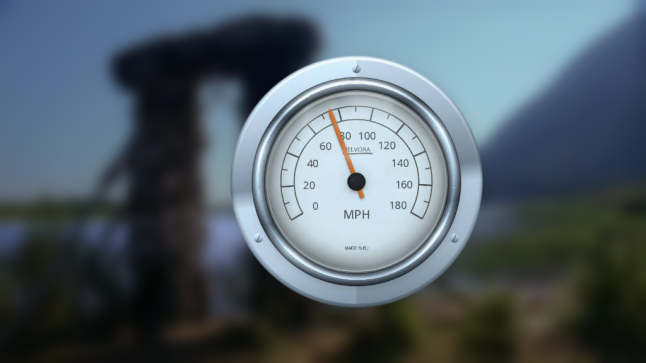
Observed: 75 mph
